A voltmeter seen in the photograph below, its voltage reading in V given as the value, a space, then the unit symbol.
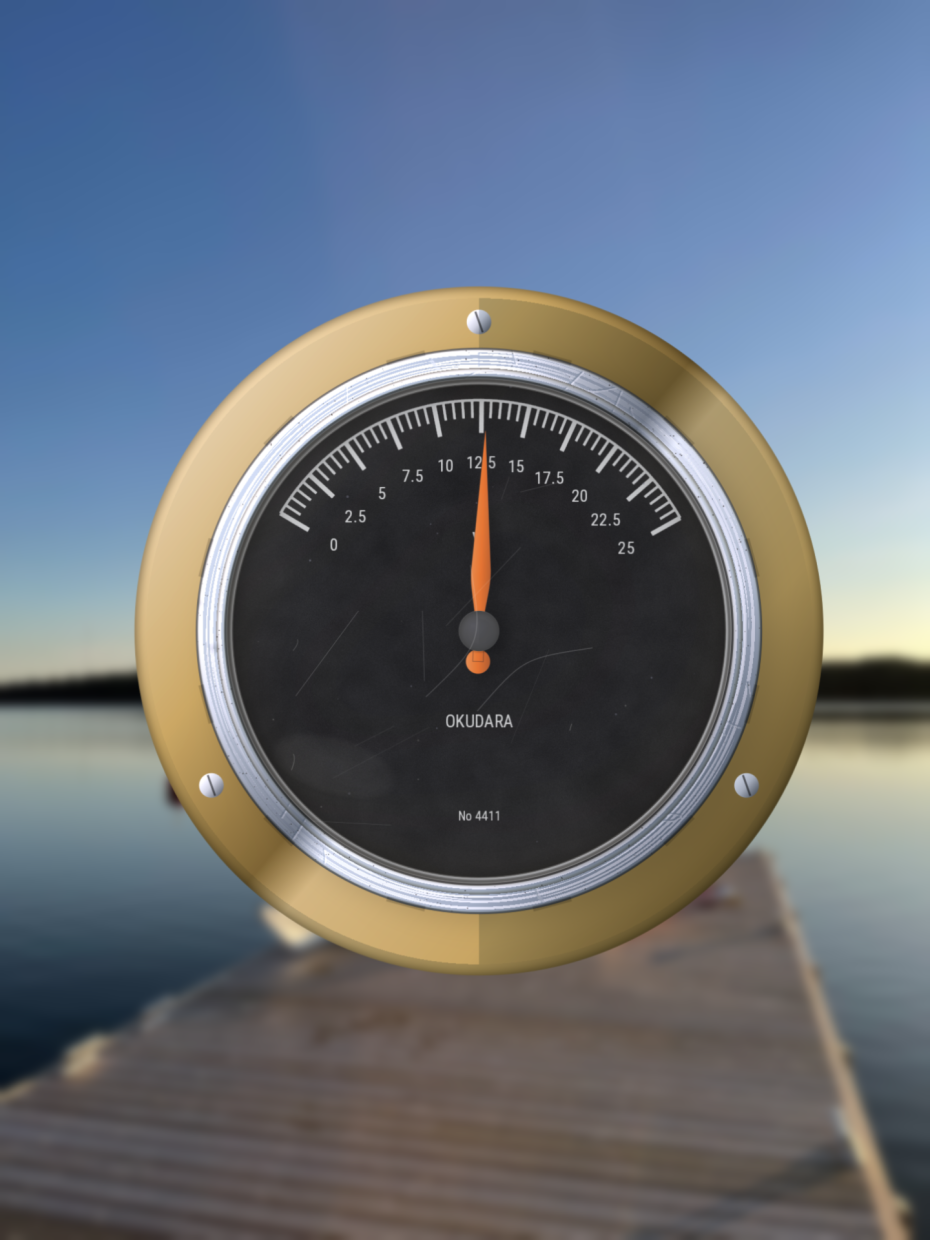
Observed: 12.75 V
